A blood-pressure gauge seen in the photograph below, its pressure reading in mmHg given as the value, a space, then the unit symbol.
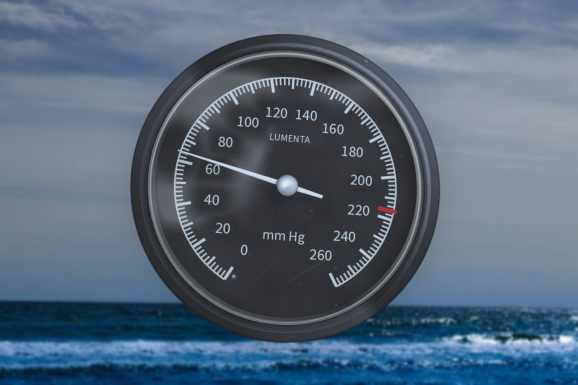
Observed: 64 mmHg
